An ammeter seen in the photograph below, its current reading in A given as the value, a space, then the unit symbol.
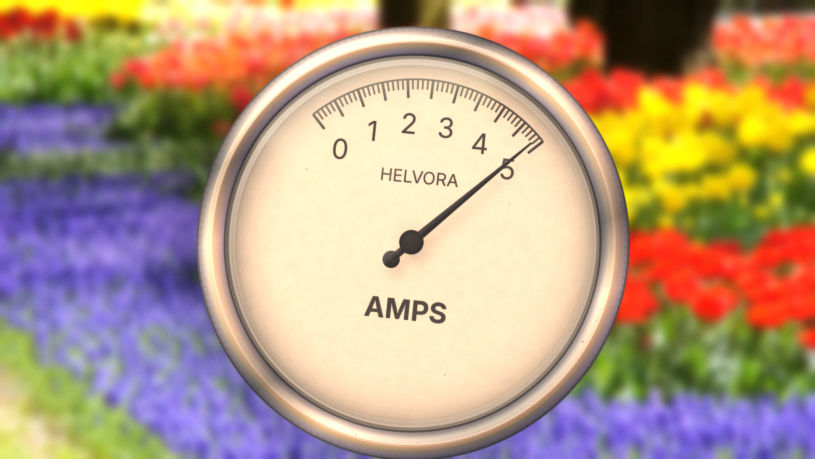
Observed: 4.9 A
